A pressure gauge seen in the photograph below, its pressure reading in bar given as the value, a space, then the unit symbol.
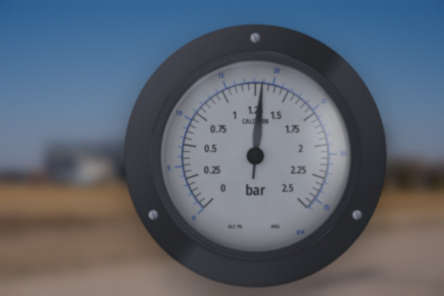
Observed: 1.3 bar
